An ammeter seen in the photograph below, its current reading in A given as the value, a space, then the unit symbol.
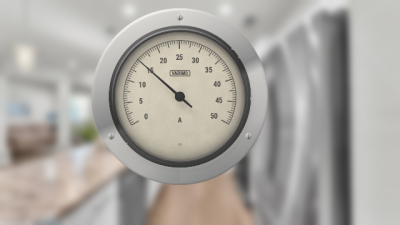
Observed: 15 A
